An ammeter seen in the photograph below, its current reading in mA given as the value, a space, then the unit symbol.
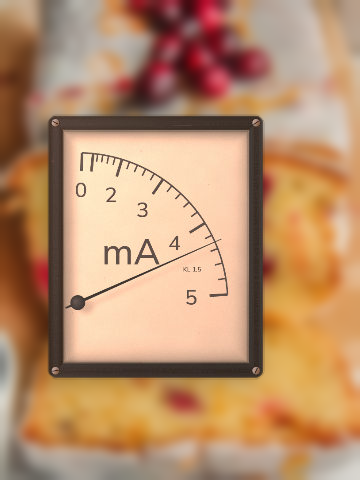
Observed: 4.3 mA
